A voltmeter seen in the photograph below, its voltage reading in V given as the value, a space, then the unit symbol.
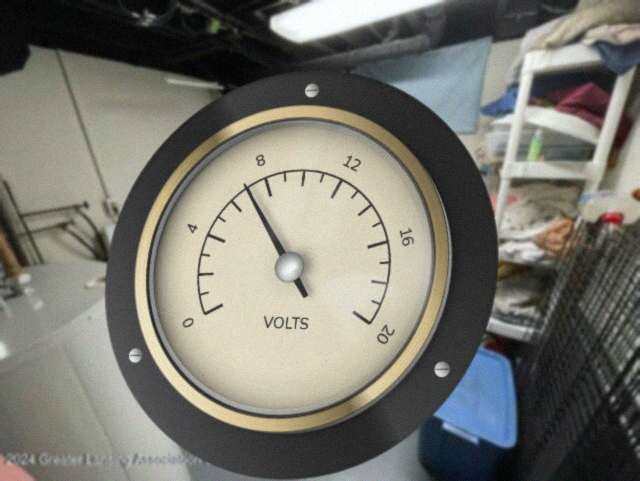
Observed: 7 V
